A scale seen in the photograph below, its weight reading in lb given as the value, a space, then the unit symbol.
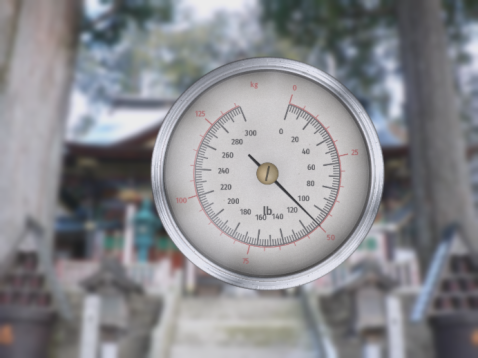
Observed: 110 lb
